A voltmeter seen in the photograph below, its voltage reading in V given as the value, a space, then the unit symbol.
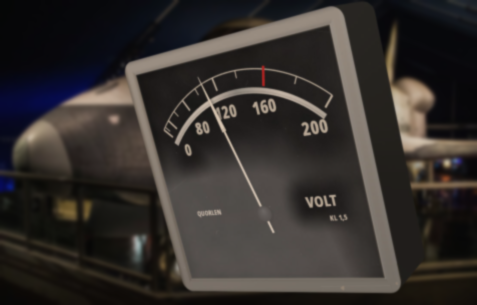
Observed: 110 V
